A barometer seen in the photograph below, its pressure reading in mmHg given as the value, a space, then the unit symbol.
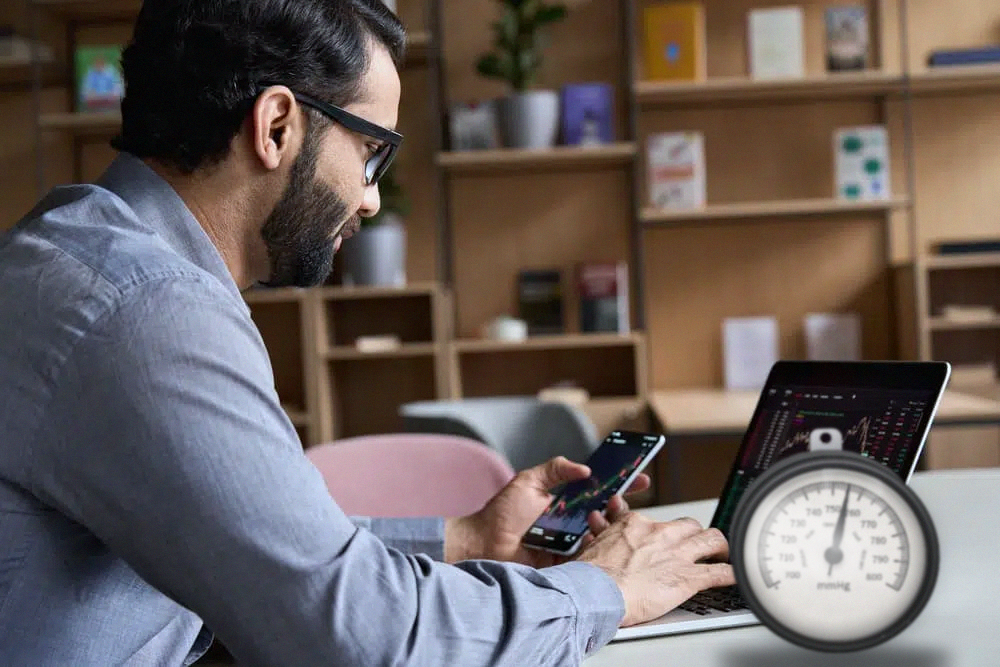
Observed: 755 mmHg
